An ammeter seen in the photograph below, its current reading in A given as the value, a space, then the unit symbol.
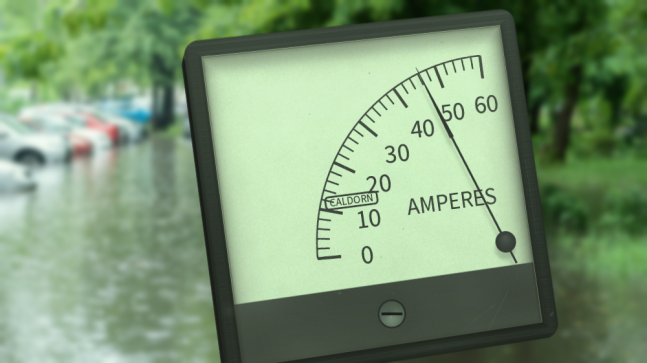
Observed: 46 A
